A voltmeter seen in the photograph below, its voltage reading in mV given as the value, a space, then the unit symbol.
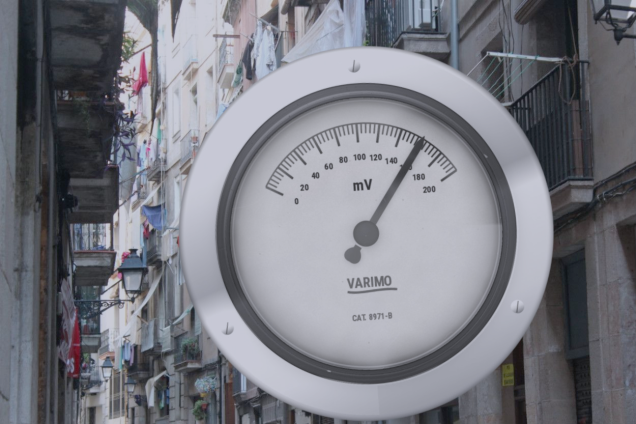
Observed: 160 mV
